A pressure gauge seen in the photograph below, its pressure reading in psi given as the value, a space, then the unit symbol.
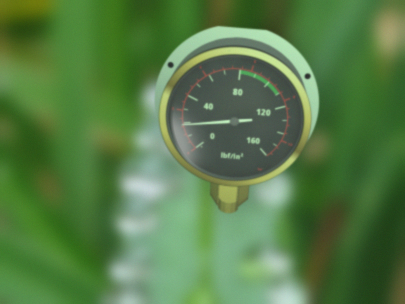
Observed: 20 psi
